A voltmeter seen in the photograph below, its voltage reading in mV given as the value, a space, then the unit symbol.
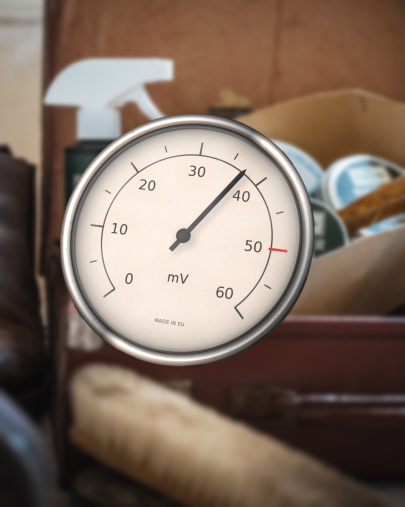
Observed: 37.5 mV
